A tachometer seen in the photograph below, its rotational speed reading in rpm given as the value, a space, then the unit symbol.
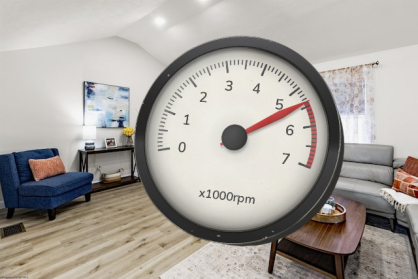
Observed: 5400 rpm
